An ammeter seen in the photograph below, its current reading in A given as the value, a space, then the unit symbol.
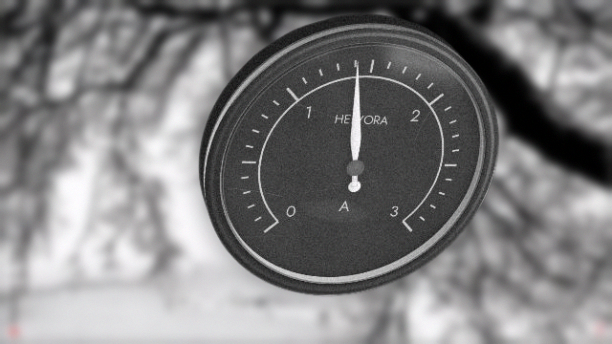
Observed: 1.4 A
